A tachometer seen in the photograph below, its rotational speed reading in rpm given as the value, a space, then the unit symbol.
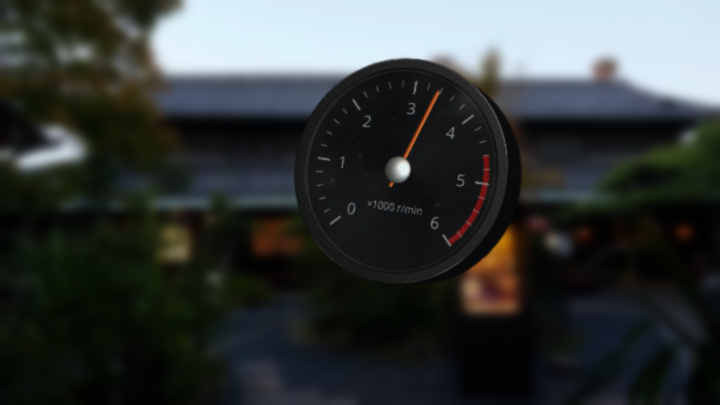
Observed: 3400 rpm
